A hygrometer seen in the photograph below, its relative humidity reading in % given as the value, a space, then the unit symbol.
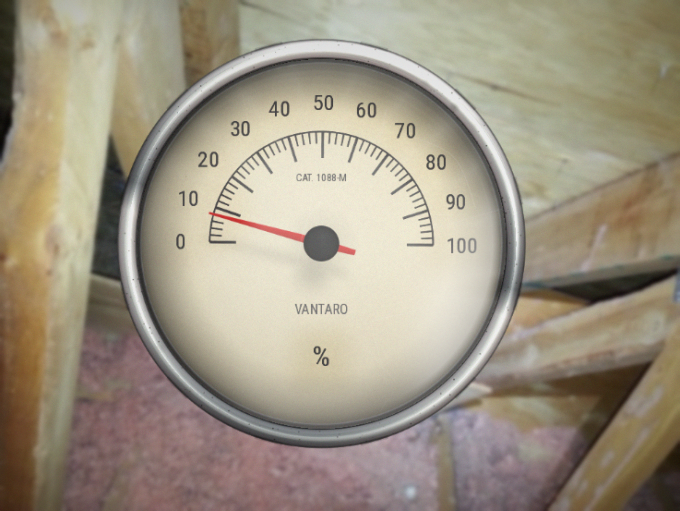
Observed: 8 %
